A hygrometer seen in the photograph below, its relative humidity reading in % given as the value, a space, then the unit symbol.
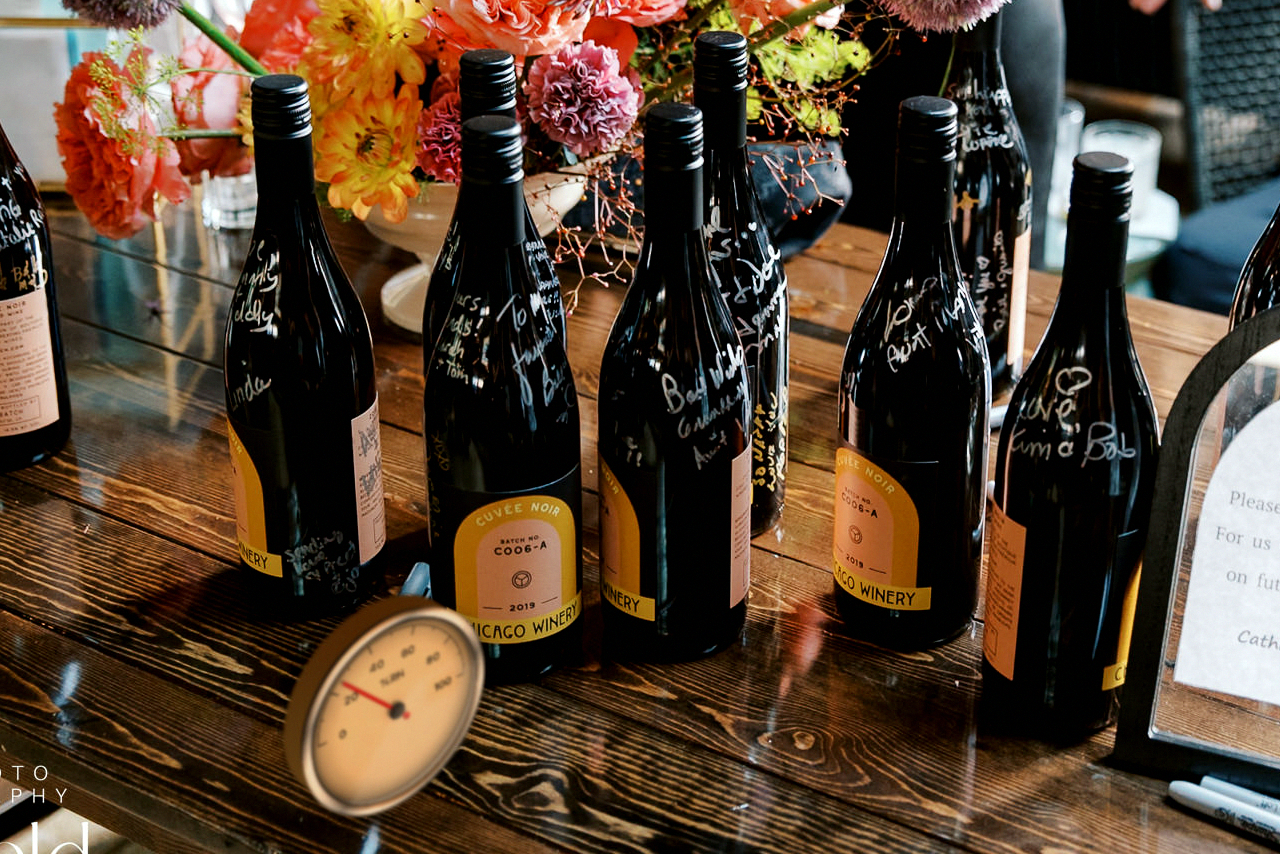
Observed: 25 %
